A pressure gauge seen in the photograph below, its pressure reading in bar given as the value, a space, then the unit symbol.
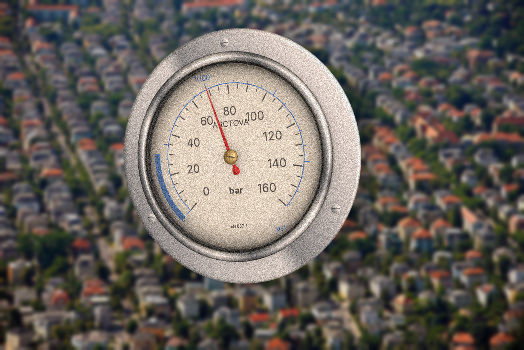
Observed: 70 bar
